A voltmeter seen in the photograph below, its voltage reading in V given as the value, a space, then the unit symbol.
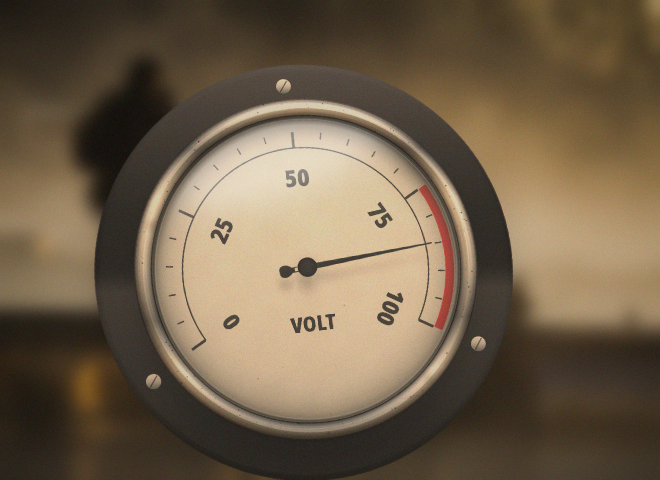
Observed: 85 V
